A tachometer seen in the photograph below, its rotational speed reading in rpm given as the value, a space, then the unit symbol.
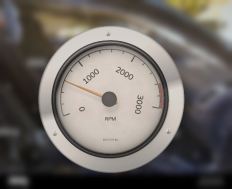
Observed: 600 rpm
